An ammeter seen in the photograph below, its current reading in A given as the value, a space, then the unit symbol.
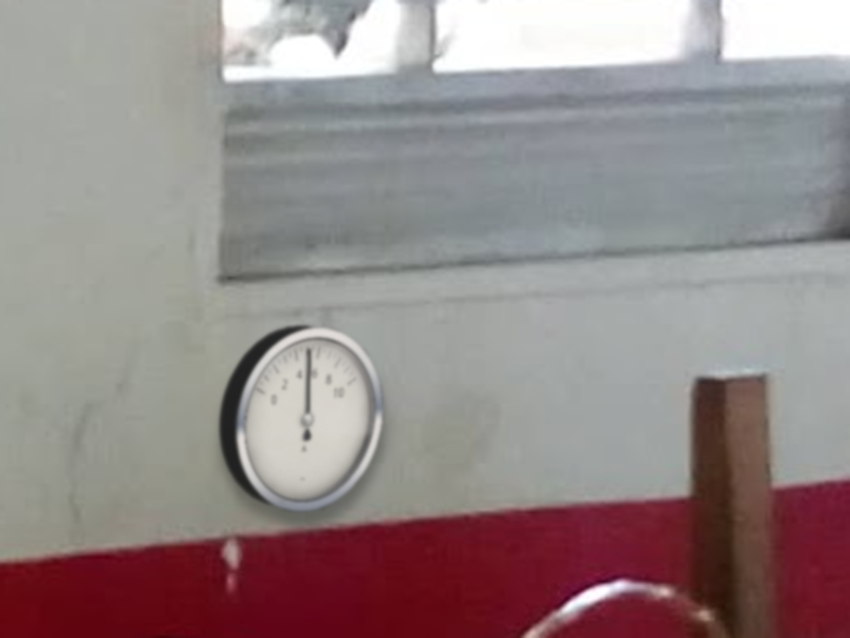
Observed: 5 A
